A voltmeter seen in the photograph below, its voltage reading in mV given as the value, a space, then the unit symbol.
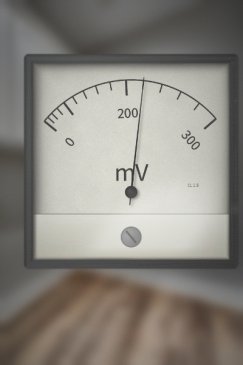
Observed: 220 mV
